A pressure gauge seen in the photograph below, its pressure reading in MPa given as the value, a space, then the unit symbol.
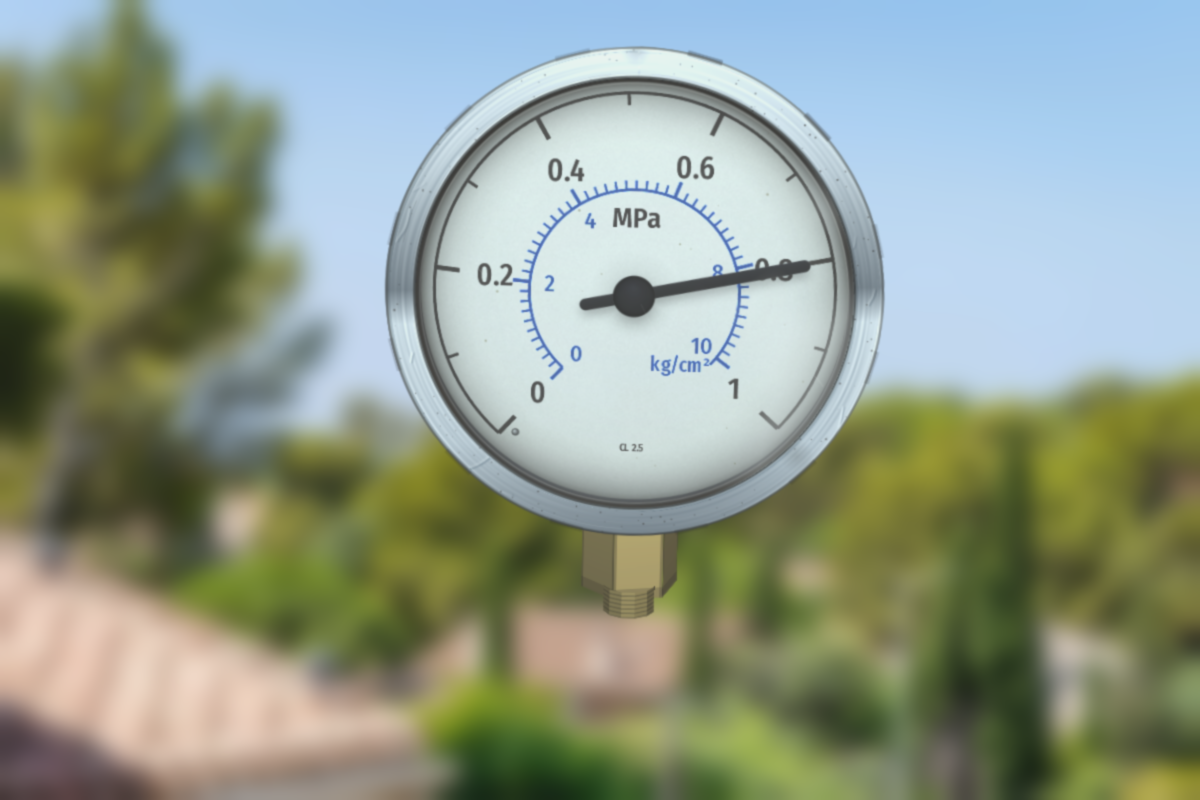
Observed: 0.8 MPa
